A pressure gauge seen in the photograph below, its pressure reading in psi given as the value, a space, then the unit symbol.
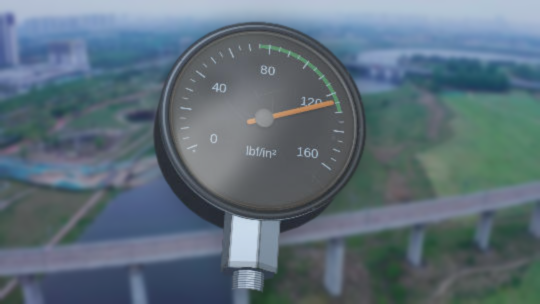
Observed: 125 psi
